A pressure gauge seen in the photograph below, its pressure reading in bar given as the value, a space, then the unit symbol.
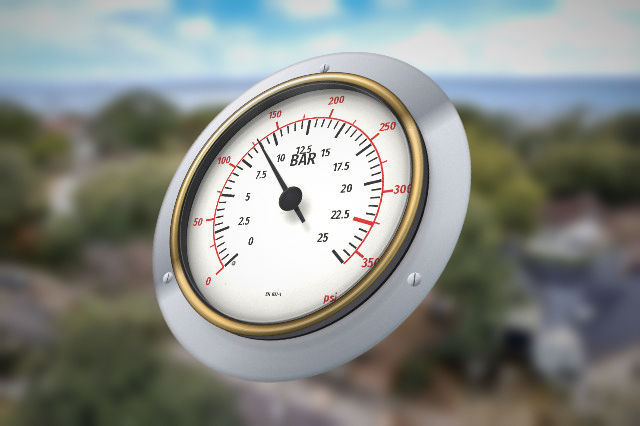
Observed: 9 bar
